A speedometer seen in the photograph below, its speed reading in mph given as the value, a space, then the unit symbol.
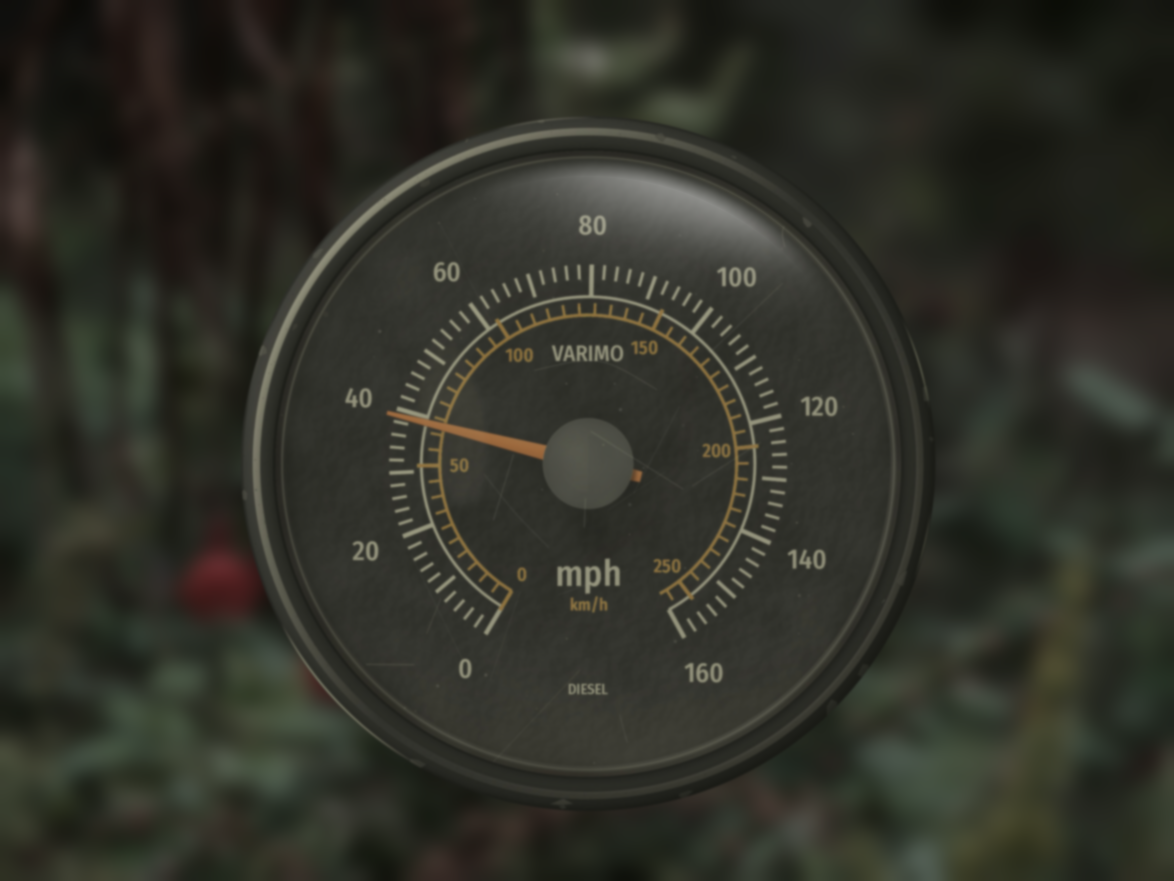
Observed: 39 mph
